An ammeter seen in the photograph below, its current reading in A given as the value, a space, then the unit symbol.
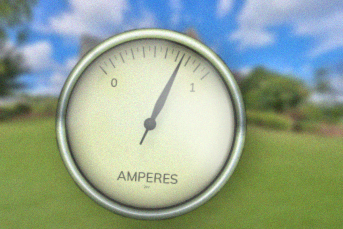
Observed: 0.75 A
